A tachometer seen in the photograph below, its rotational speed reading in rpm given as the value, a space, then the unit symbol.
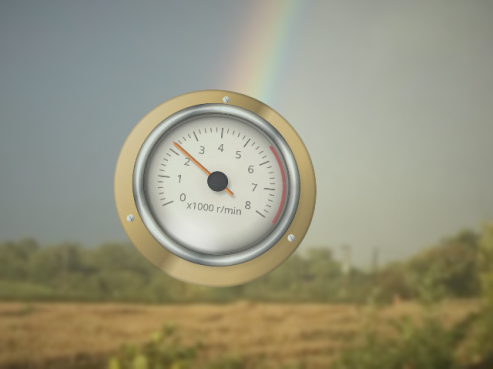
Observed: 2200 rpm
